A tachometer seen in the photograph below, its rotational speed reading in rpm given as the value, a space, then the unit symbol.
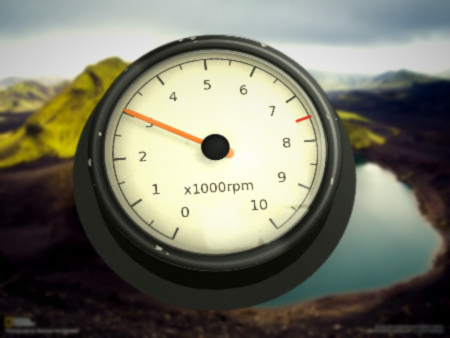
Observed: 3000 rpm
